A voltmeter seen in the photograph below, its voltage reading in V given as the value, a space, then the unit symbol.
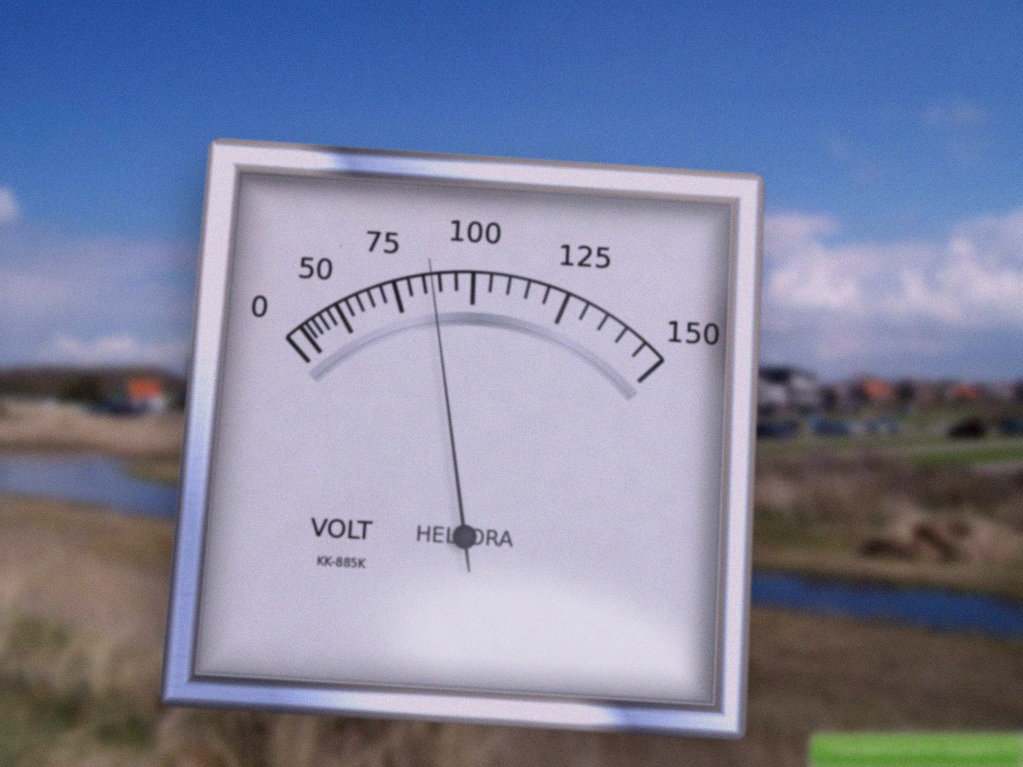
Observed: 87.5 V
